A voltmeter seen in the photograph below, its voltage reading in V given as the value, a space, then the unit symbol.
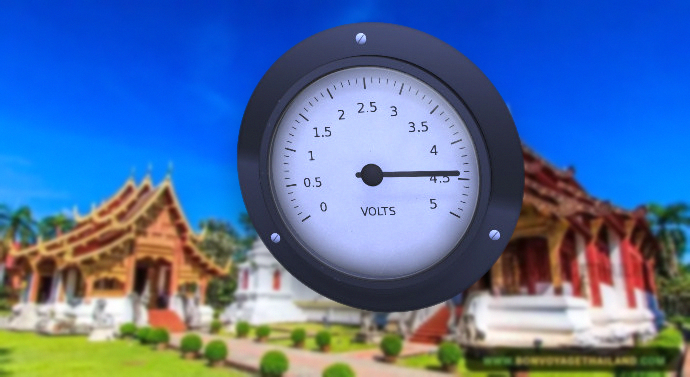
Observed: 4.4 V
